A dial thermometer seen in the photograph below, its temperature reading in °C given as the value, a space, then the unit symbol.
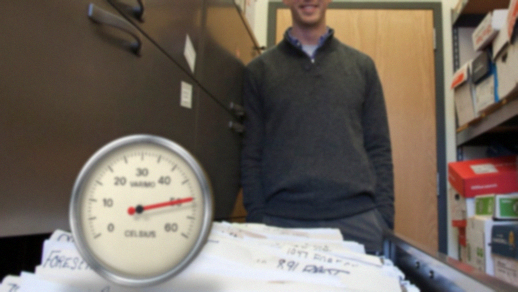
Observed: 50 °C
